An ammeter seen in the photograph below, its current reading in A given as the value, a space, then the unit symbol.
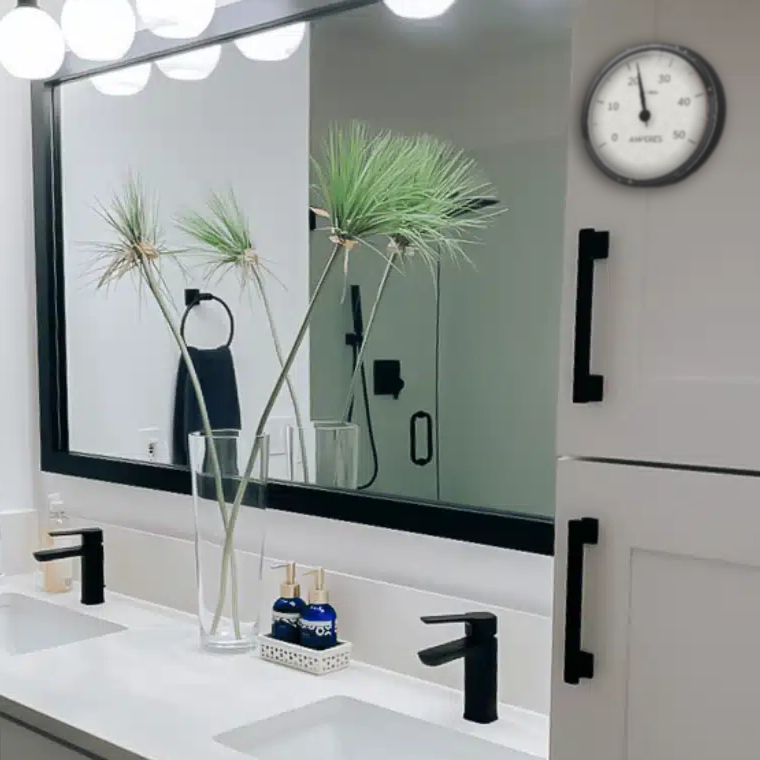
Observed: 22.5 A
